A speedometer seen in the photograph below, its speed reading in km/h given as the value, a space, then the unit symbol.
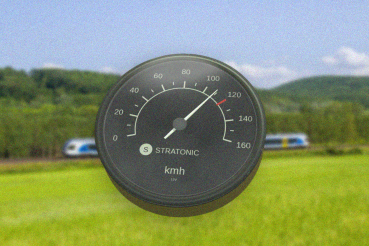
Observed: 110 km/h
